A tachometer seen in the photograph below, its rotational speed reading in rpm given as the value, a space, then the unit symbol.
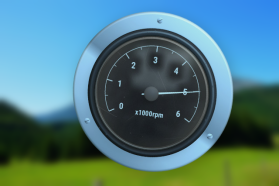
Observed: 5000 rpm
